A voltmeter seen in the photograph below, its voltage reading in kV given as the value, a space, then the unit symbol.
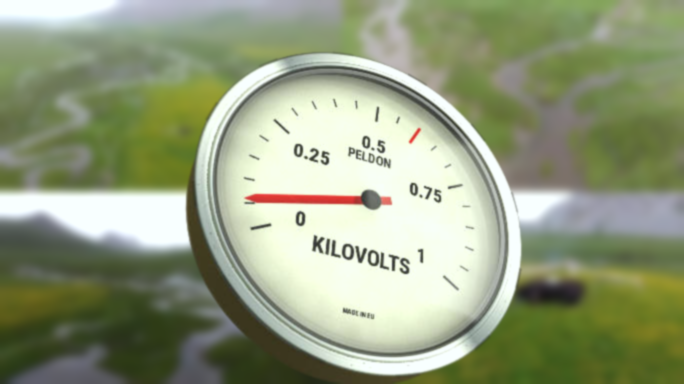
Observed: 0.05 kV
